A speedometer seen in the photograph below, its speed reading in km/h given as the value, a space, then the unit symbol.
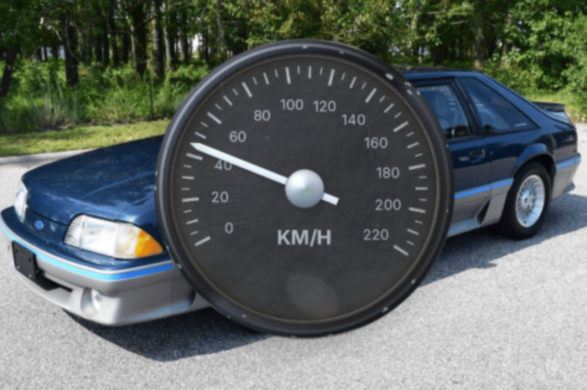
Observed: 45 km/h
